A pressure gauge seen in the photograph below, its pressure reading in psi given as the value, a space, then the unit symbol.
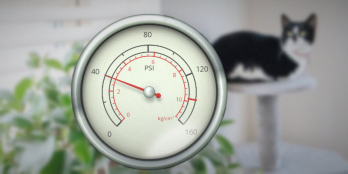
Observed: 40 psi
